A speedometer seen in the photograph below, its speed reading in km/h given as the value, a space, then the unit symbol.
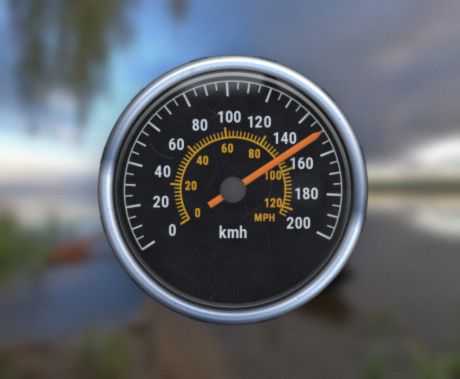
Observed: 150 km/h
